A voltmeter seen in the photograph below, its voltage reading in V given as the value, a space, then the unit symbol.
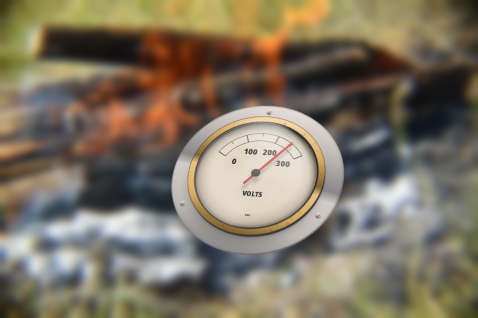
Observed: 250 V
